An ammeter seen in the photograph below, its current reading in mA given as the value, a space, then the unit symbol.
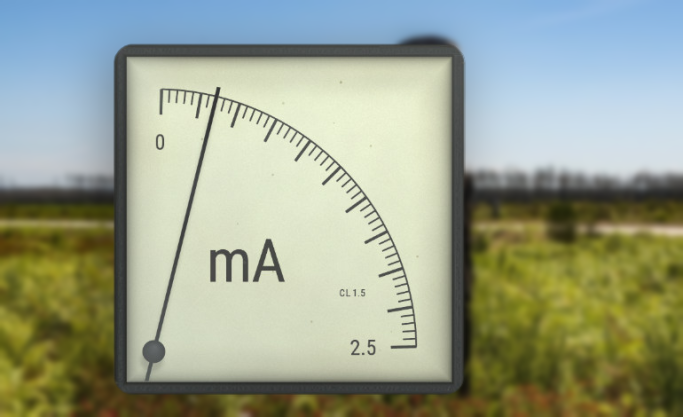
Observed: 0.35 mA
